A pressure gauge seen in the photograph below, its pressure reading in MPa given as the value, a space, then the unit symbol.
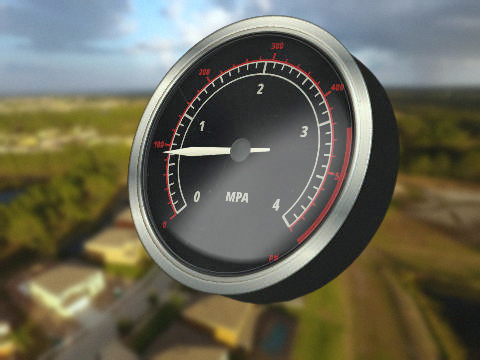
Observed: 0.6 MPa
